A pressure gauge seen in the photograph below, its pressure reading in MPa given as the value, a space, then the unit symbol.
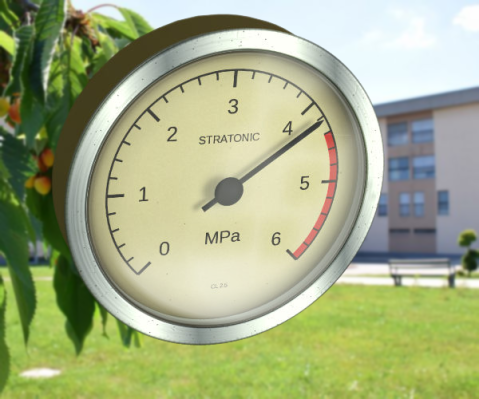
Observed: 4.2 MPa
